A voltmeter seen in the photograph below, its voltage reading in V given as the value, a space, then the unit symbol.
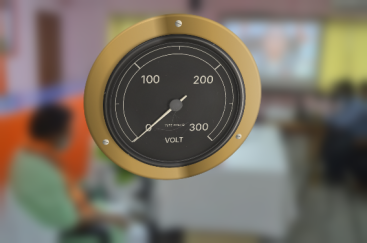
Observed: 0 V
